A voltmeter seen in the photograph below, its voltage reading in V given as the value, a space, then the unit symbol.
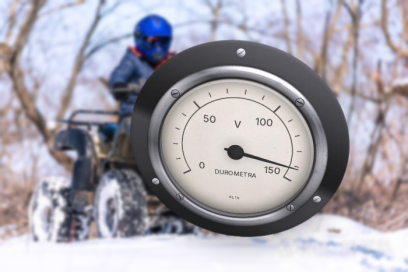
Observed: 140 V
